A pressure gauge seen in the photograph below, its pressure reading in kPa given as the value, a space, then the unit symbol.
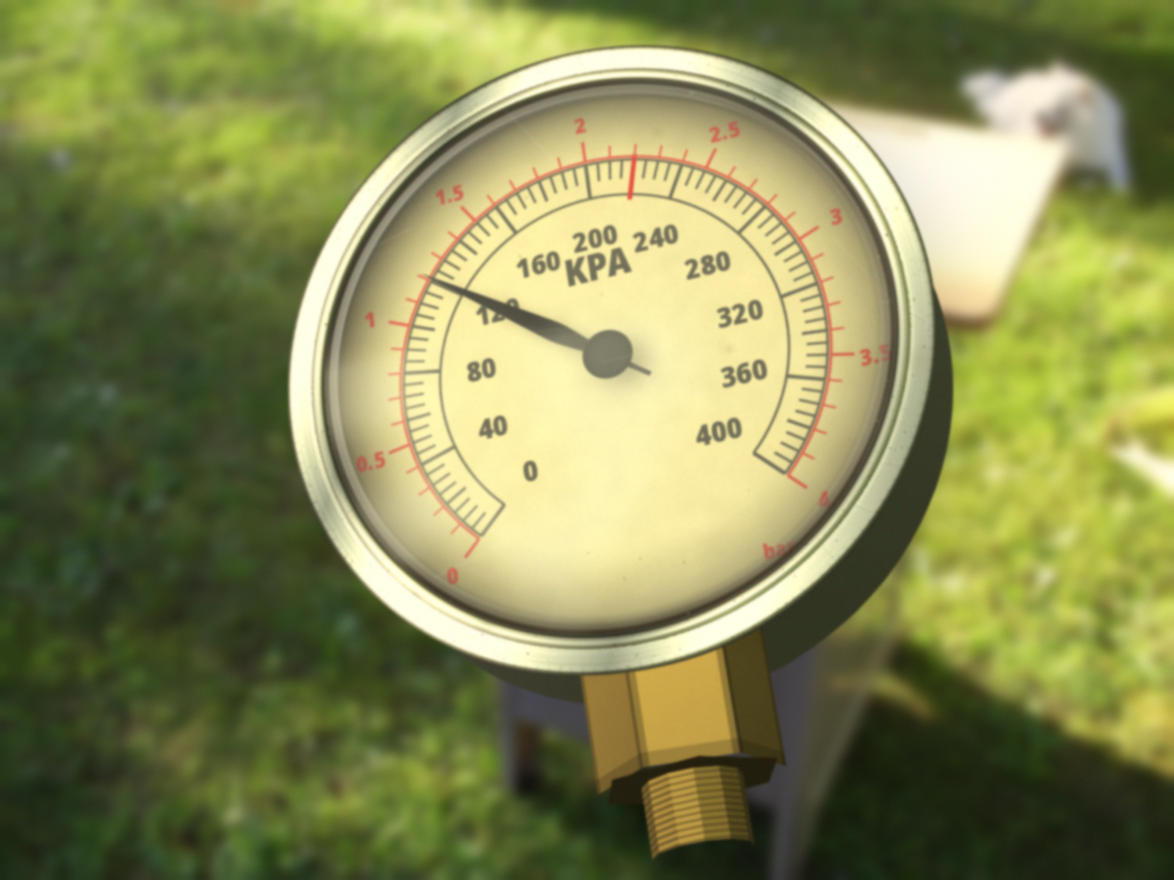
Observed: 120 kPa
